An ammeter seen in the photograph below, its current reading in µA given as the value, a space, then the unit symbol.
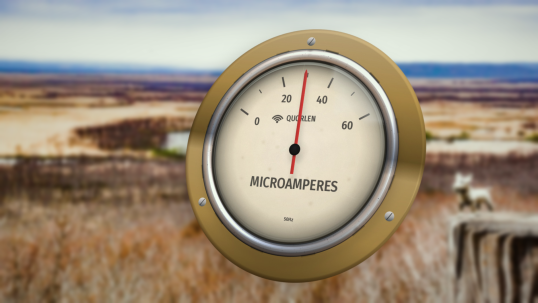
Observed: 30 µA
